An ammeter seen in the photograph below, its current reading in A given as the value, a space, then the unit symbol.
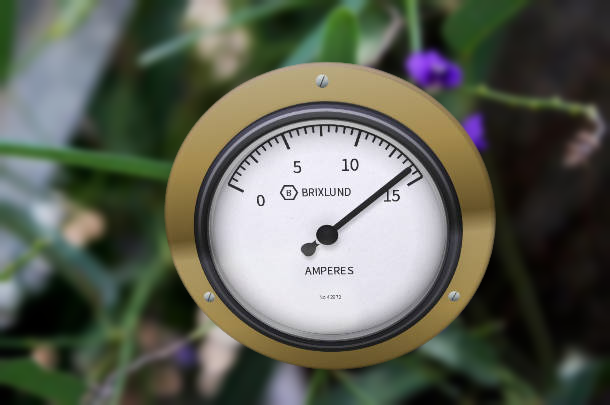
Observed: 14 A
